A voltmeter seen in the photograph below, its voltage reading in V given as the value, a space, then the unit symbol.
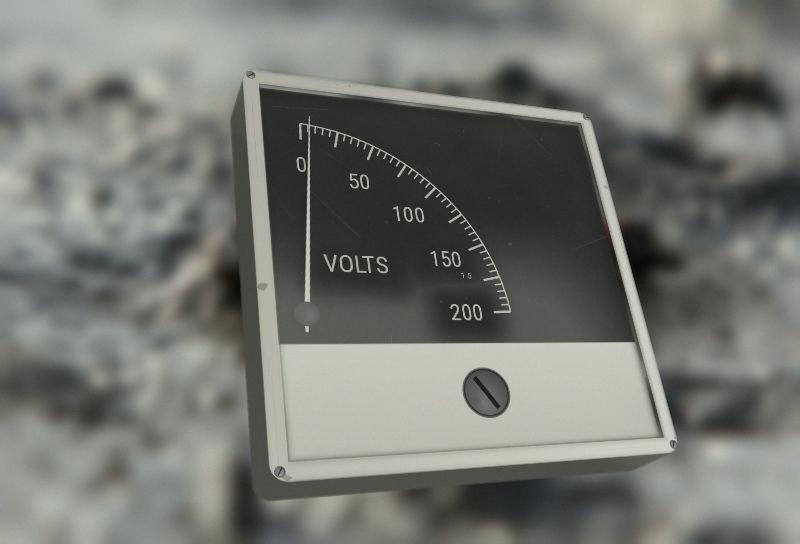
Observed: 5 V
